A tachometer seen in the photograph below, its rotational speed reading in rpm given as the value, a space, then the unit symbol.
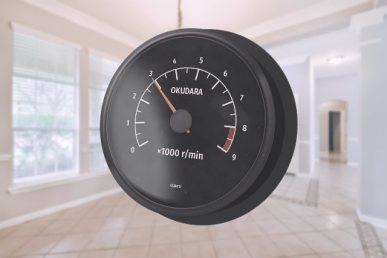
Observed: 3000 rpm
